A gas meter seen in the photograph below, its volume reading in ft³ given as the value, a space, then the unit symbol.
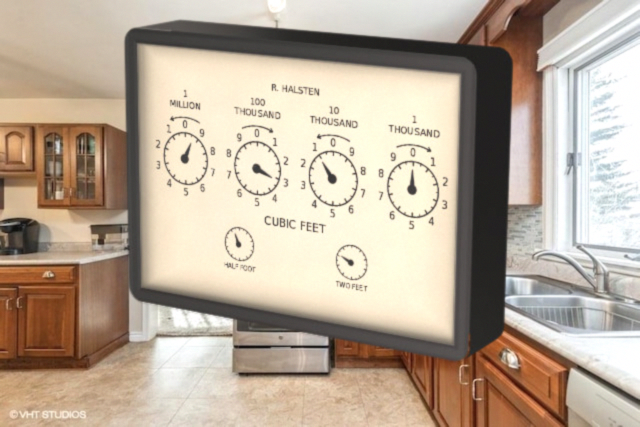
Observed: 931000 ft³
